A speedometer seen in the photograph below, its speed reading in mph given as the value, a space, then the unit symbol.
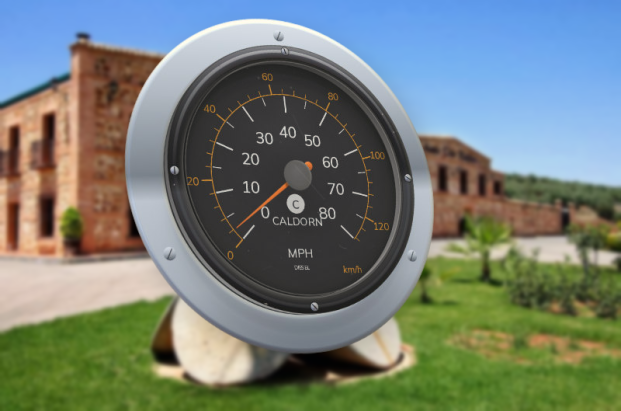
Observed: 2.5 mph
